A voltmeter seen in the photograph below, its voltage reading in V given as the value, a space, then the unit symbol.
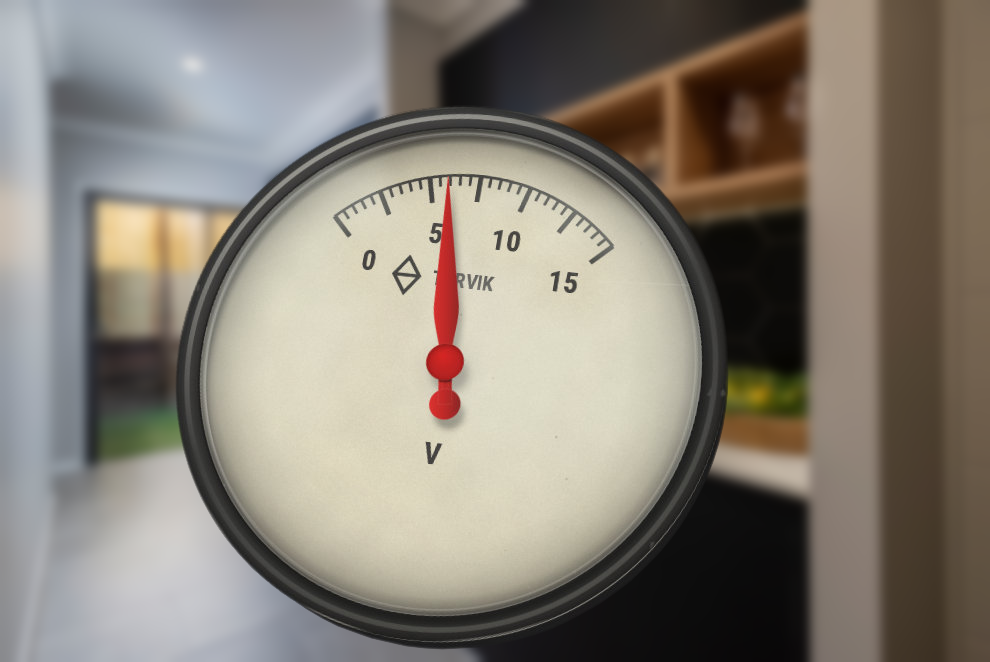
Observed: 6 V
